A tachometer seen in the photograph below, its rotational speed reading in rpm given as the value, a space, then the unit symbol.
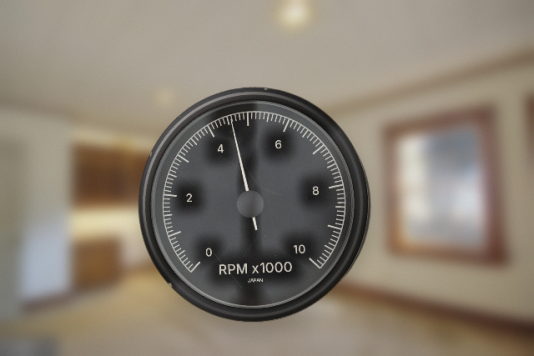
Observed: 4600 rpm
